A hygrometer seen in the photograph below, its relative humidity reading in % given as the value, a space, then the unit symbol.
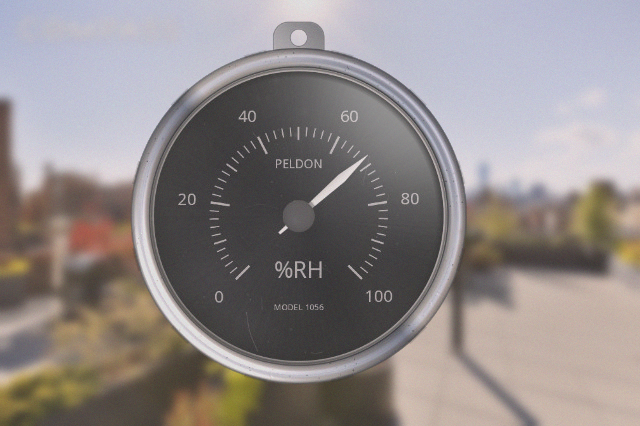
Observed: 68 %
